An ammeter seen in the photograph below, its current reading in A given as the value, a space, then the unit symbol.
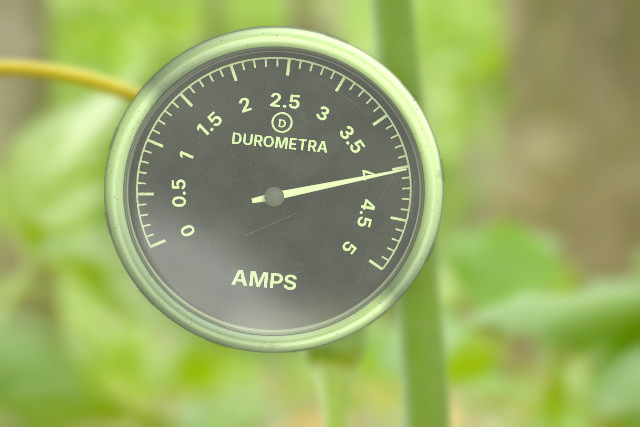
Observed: 4 A
